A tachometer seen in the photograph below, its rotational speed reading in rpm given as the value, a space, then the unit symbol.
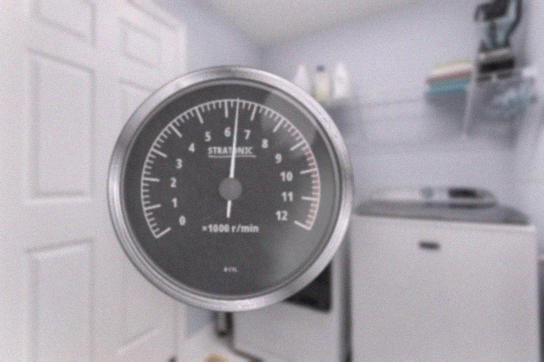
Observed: 6400 rpm
